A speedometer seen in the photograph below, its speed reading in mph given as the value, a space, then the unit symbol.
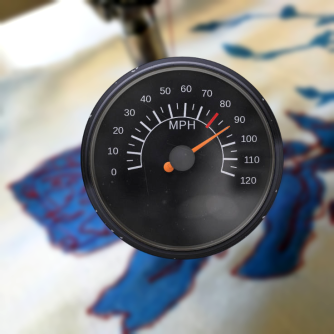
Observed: 90 mph
